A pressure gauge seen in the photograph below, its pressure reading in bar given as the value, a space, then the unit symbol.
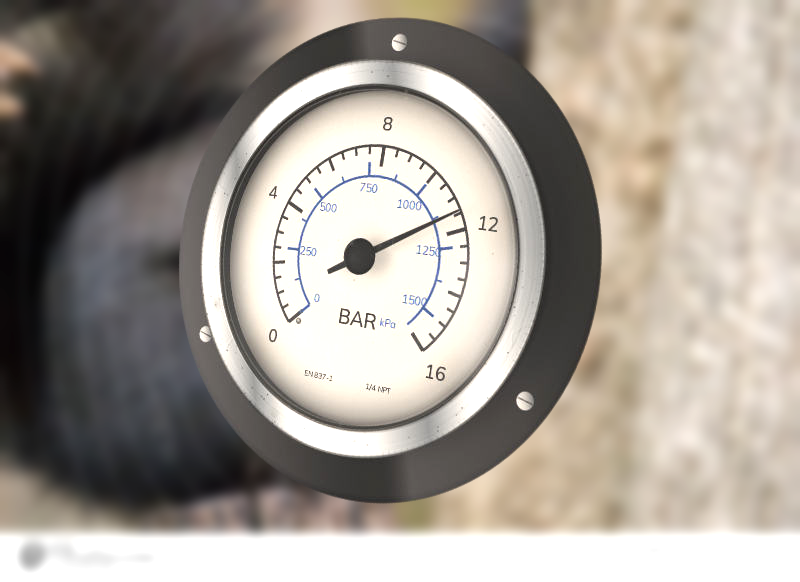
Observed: 11.5 bar
